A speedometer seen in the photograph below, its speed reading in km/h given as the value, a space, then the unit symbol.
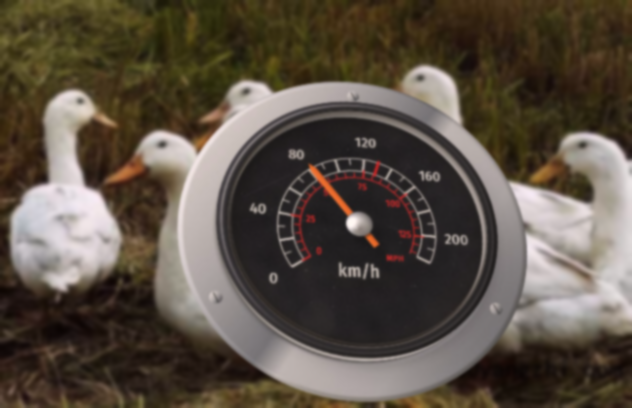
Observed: 80 km/h
